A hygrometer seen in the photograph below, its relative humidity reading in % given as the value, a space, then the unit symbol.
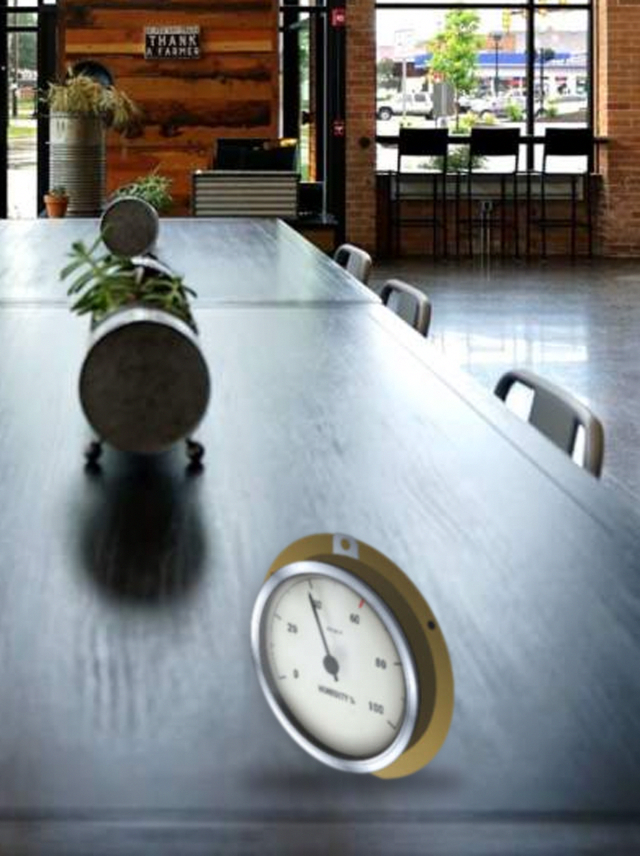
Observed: 40 %
